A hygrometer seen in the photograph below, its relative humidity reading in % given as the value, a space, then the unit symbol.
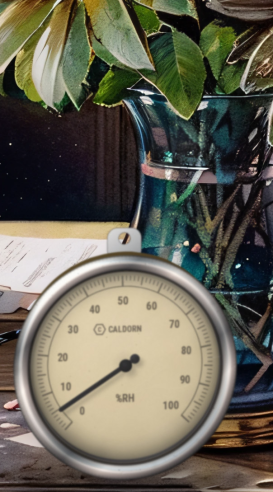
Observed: 5 %
